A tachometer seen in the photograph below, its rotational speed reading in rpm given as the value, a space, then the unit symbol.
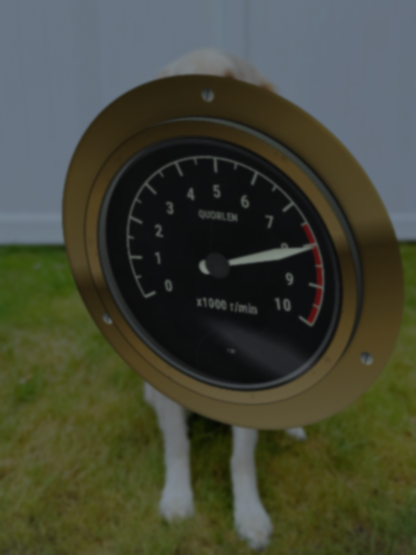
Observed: 8000 rpm
